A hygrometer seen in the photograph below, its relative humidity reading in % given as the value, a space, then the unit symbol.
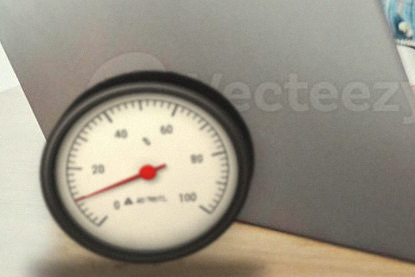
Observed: 10 %
